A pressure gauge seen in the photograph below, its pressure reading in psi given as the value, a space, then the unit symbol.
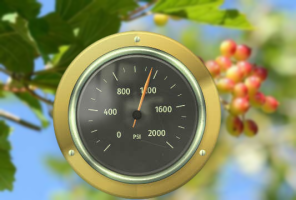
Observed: 1150 psi
